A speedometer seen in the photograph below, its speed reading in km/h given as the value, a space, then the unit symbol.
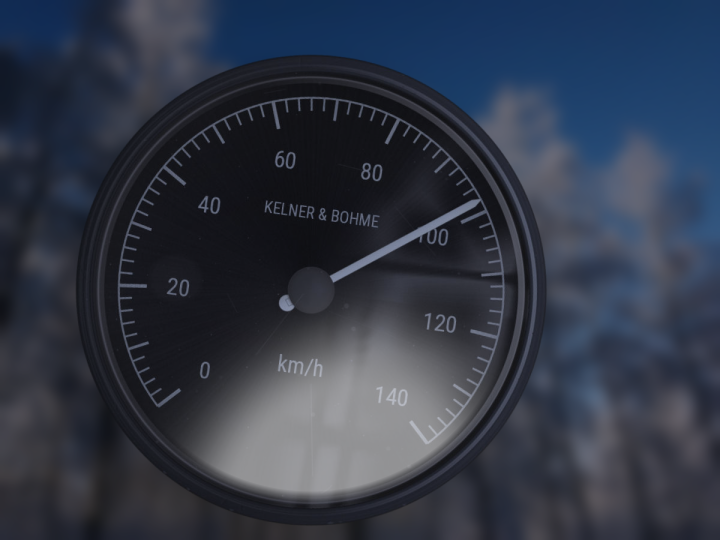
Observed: 98 km/h
